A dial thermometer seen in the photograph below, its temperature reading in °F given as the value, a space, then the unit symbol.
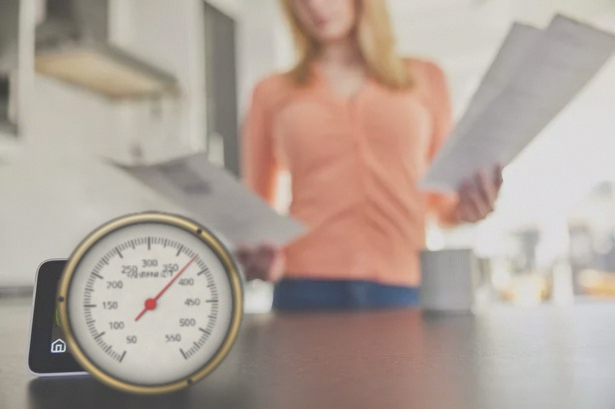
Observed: 375 °F
